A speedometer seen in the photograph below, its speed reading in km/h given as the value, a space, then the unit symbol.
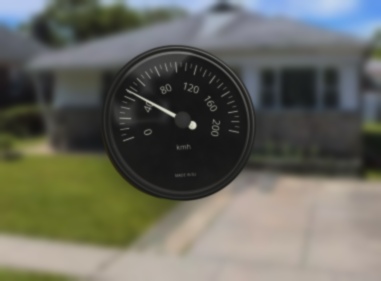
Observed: 45 km/h
